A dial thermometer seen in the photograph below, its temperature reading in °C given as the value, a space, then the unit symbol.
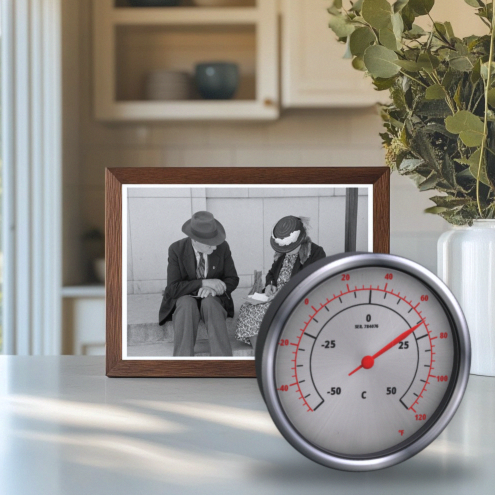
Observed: 20 °C
